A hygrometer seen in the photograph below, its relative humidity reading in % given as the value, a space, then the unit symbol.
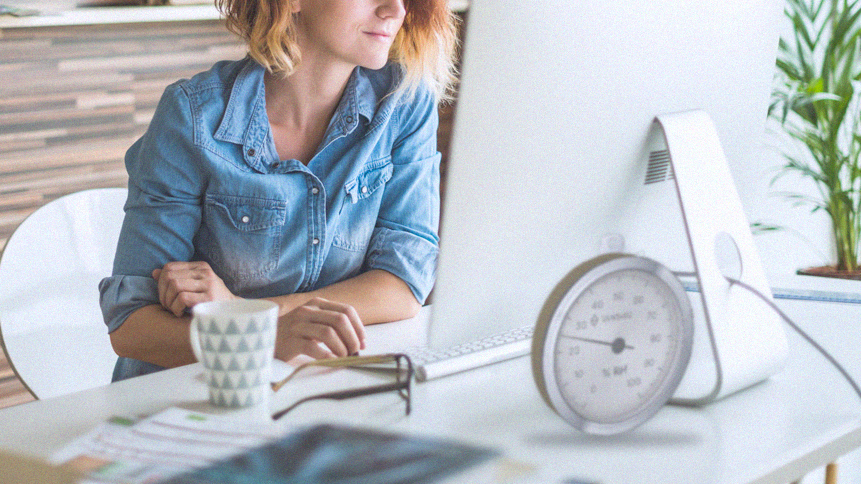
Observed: 25 %
